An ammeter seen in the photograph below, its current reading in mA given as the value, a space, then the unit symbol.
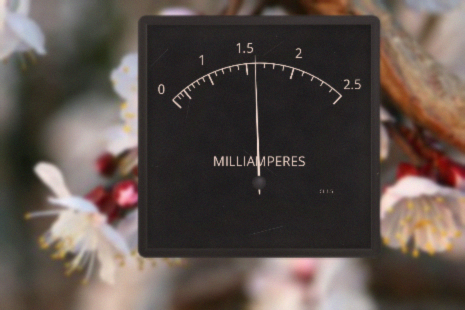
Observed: 1.6 mA
